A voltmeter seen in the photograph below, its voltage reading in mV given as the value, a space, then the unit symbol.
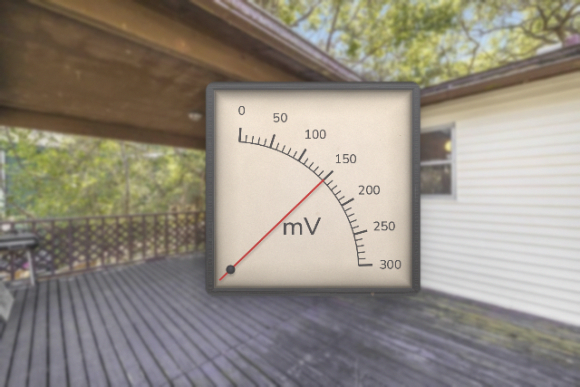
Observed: 150 mV
